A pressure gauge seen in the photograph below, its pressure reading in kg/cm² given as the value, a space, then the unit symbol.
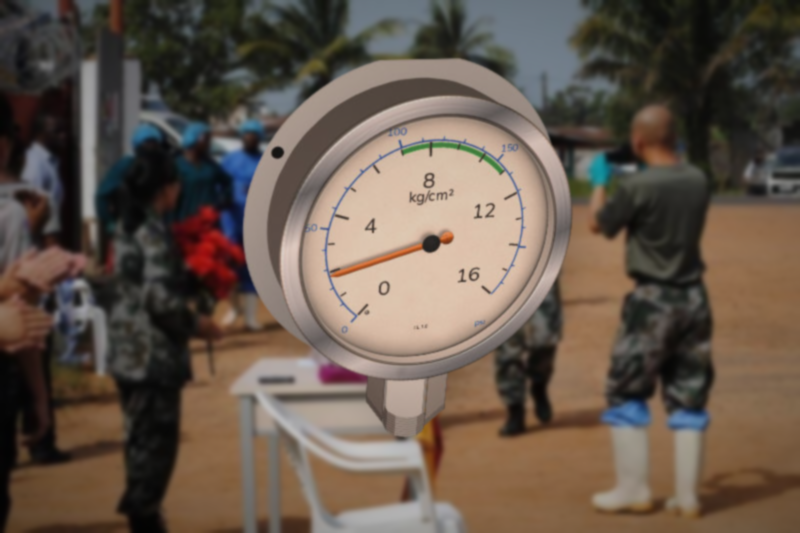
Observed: 2 kg/cm²
